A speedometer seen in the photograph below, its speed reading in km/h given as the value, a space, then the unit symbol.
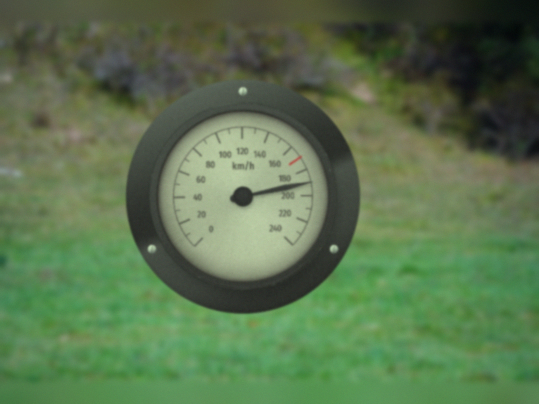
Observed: 190 km/h
